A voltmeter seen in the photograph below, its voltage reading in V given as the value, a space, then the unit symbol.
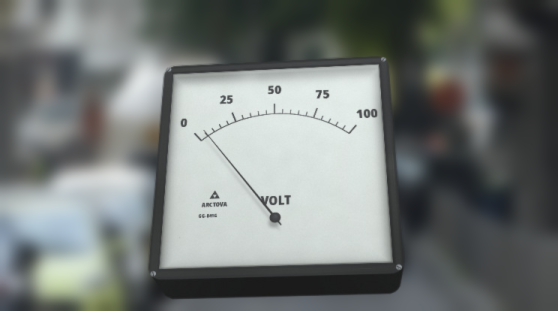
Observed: 5 V
